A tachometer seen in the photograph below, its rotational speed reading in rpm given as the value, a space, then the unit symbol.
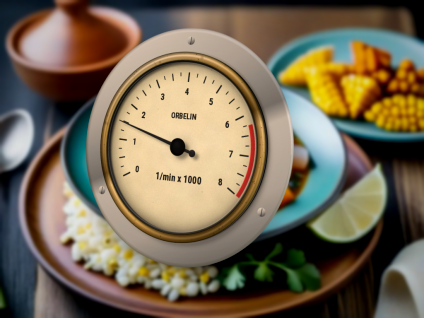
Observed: 1500 rpm
